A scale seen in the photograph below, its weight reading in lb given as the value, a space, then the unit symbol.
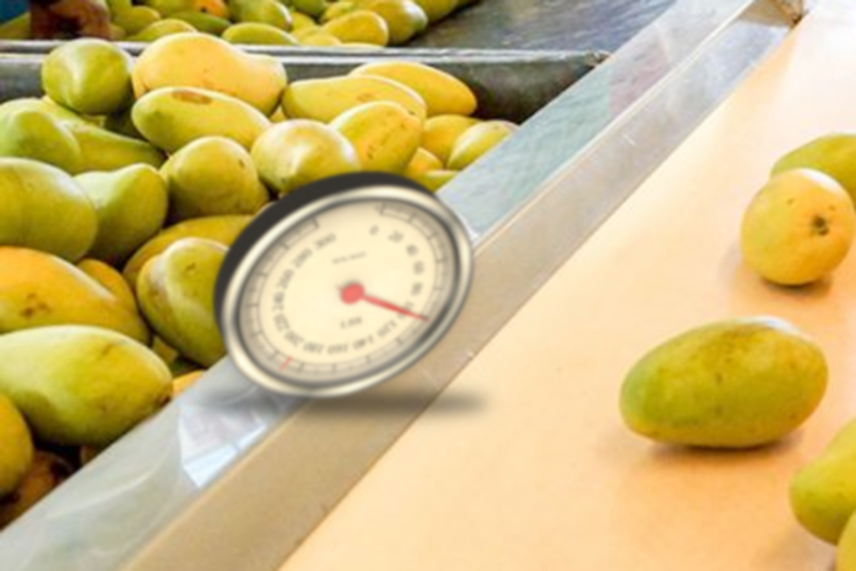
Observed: 100 lb
